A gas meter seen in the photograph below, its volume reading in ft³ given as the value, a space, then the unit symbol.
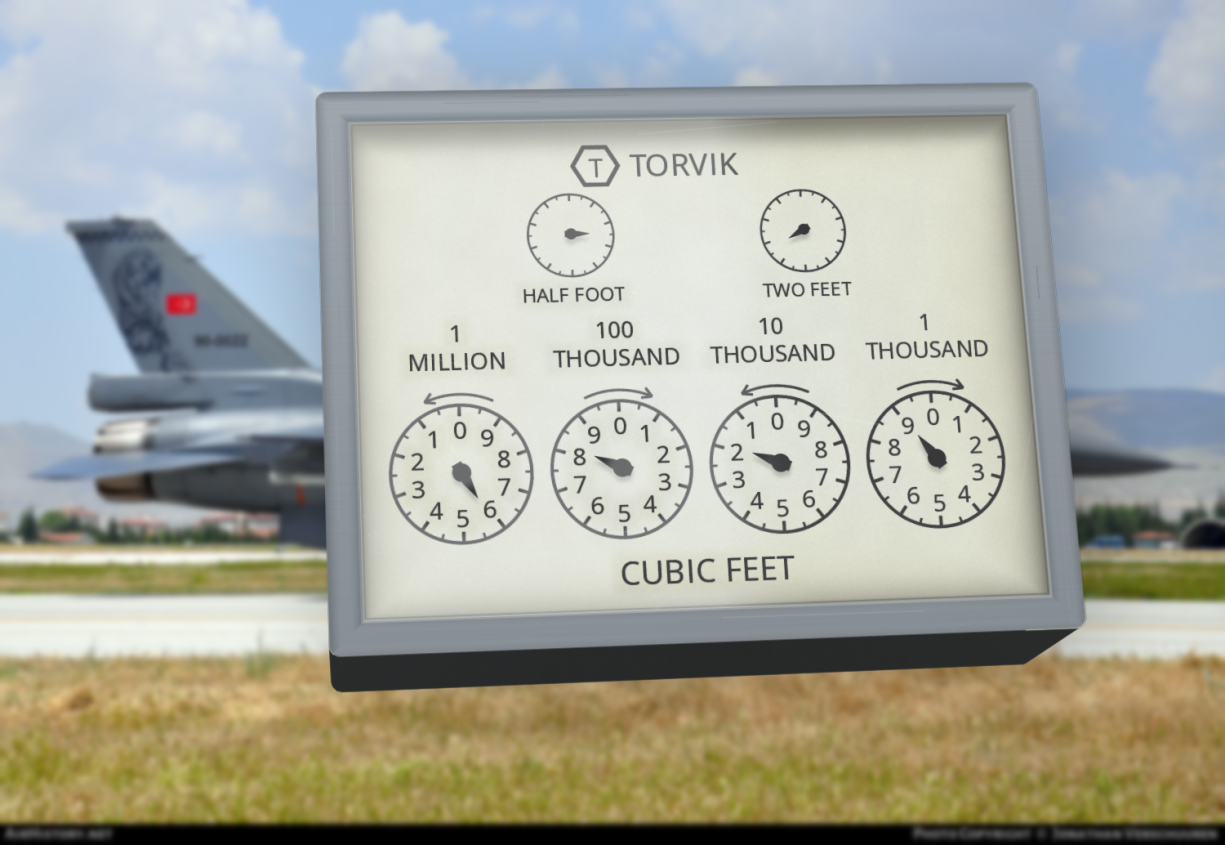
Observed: 581900 ft³
